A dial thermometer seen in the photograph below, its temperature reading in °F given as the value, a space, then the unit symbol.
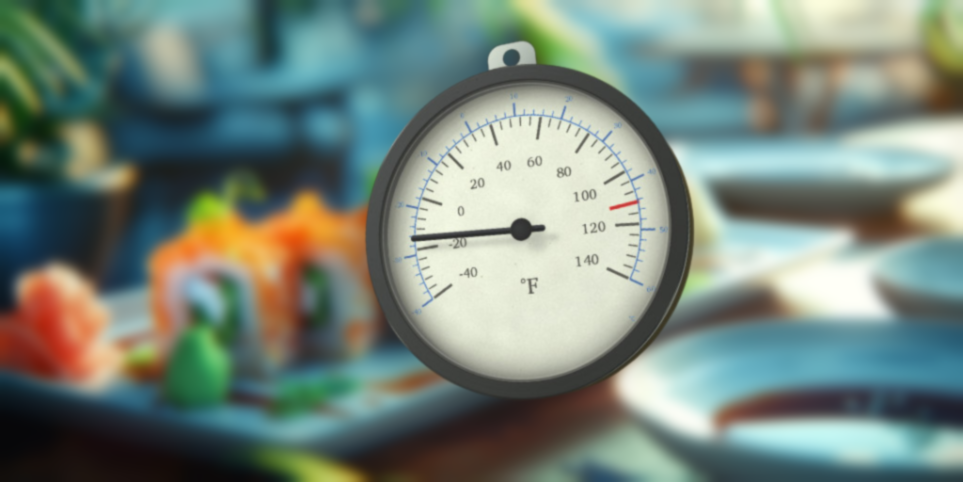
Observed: -16 °F
